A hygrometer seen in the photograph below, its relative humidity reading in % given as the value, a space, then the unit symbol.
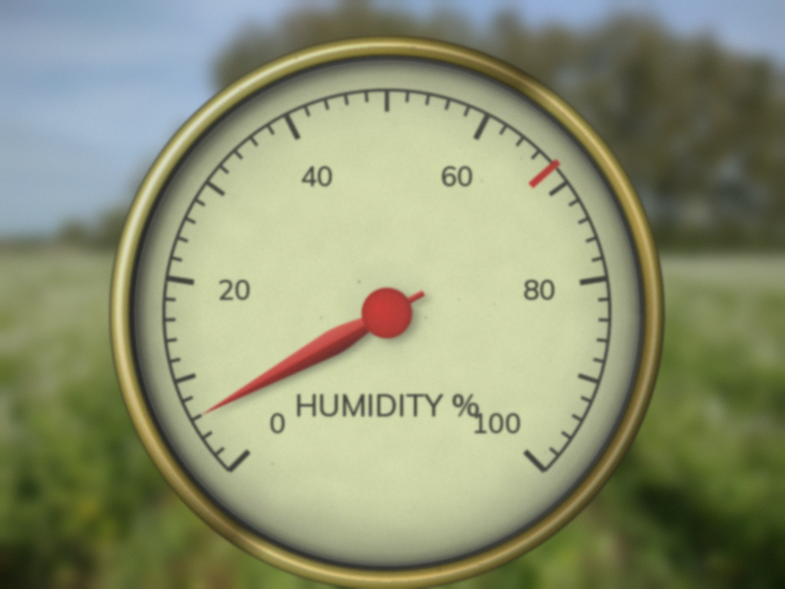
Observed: 6 %
